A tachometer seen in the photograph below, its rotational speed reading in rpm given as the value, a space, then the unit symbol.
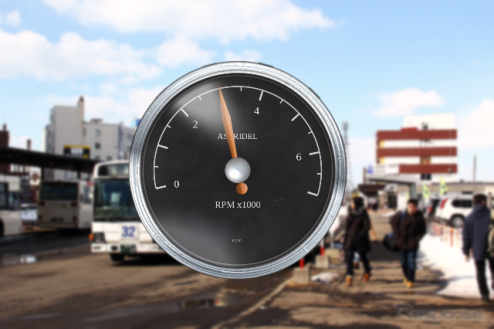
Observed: 3000 rpm
